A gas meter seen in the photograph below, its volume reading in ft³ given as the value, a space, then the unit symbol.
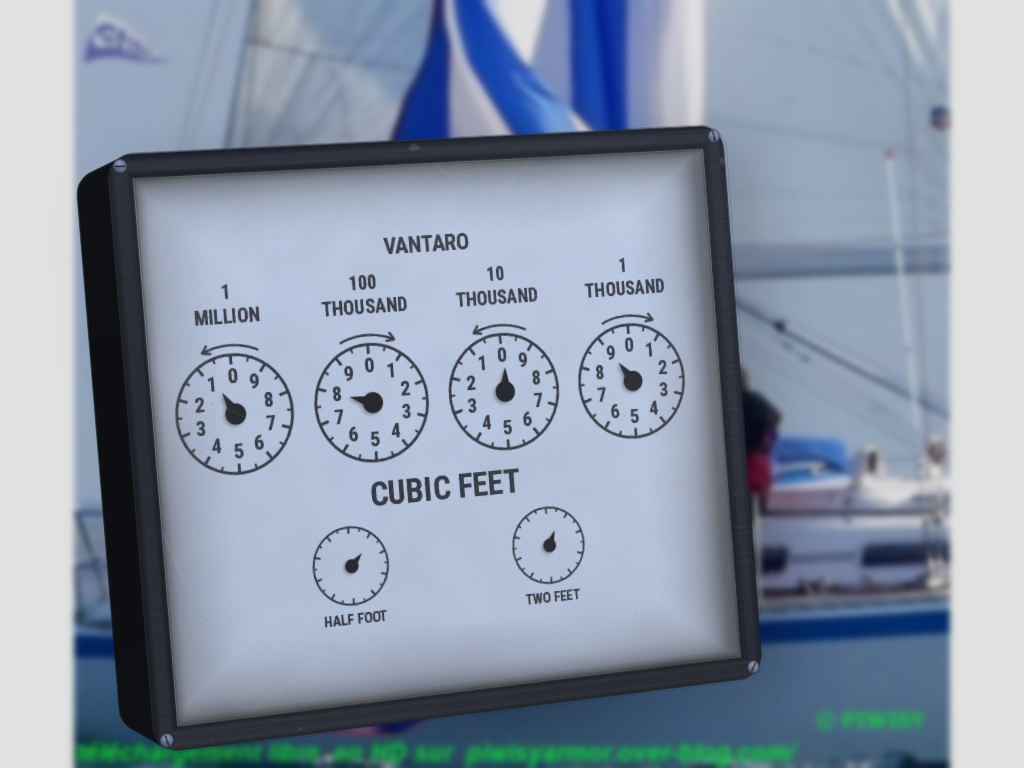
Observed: 79900 ft³
